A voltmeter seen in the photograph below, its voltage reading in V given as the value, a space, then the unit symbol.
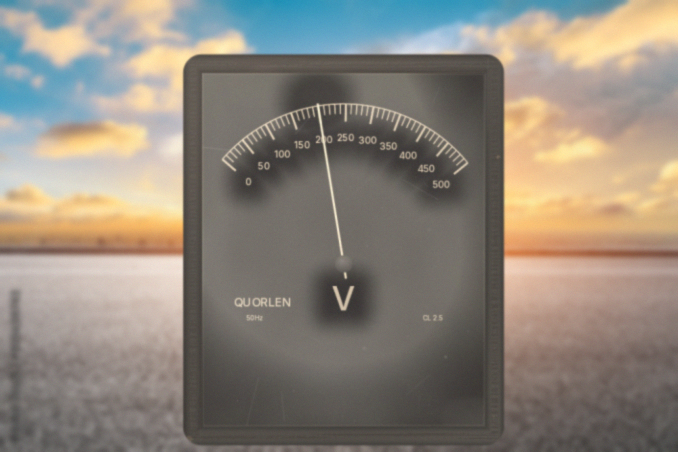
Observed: 200 V
